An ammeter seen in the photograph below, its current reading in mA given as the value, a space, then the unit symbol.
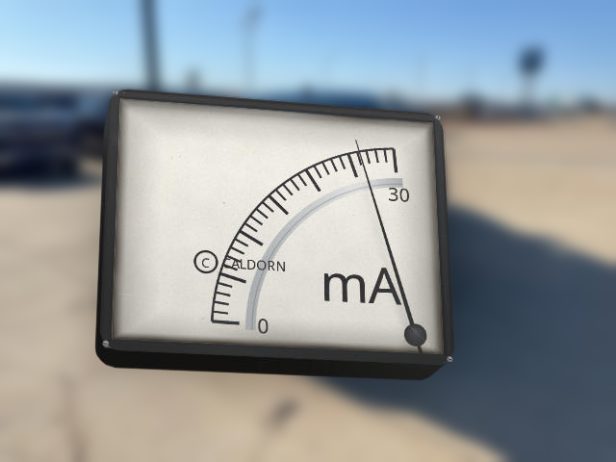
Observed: 26 mA
